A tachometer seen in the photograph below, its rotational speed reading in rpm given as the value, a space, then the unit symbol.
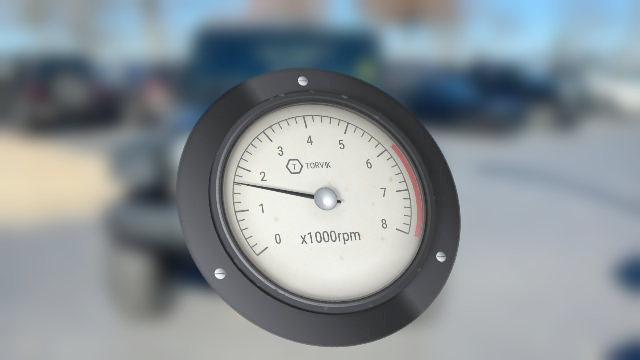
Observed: 1600 rpm
